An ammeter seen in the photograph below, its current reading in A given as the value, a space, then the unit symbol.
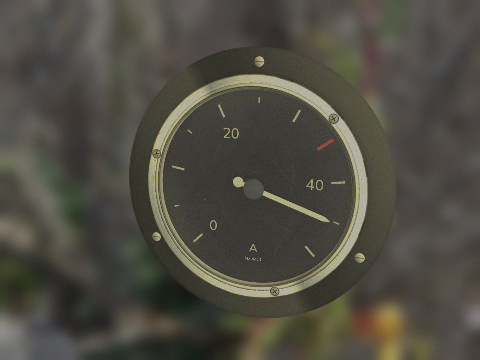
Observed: 45 A
